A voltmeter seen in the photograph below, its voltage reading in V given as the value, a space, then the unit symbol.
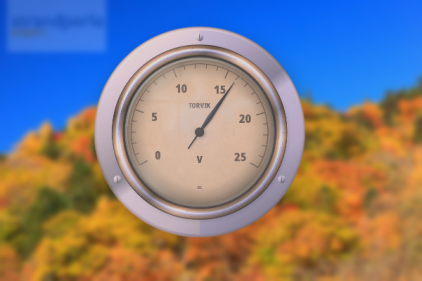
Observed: 16 V
